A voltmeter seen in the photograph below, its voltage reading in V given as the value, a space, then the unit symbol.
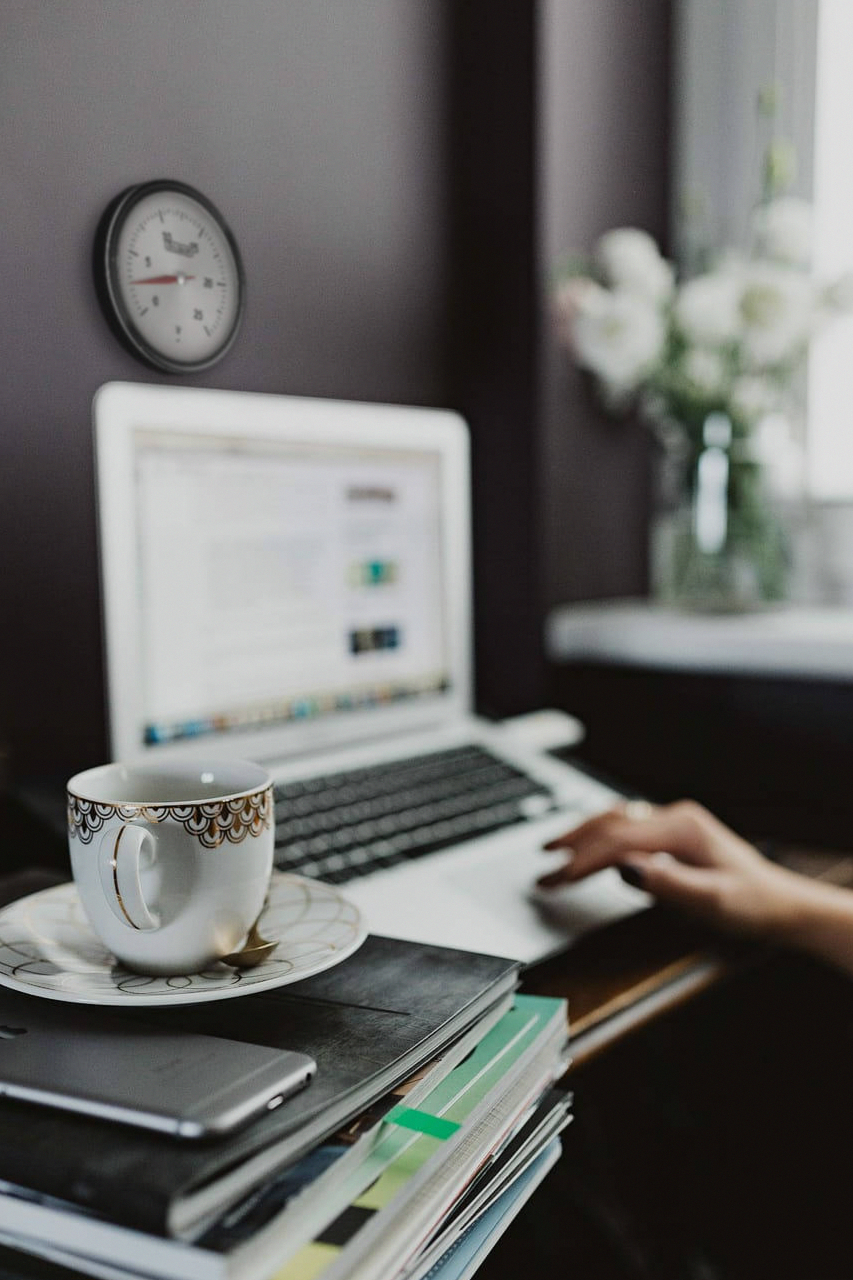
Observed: 2.5 V
